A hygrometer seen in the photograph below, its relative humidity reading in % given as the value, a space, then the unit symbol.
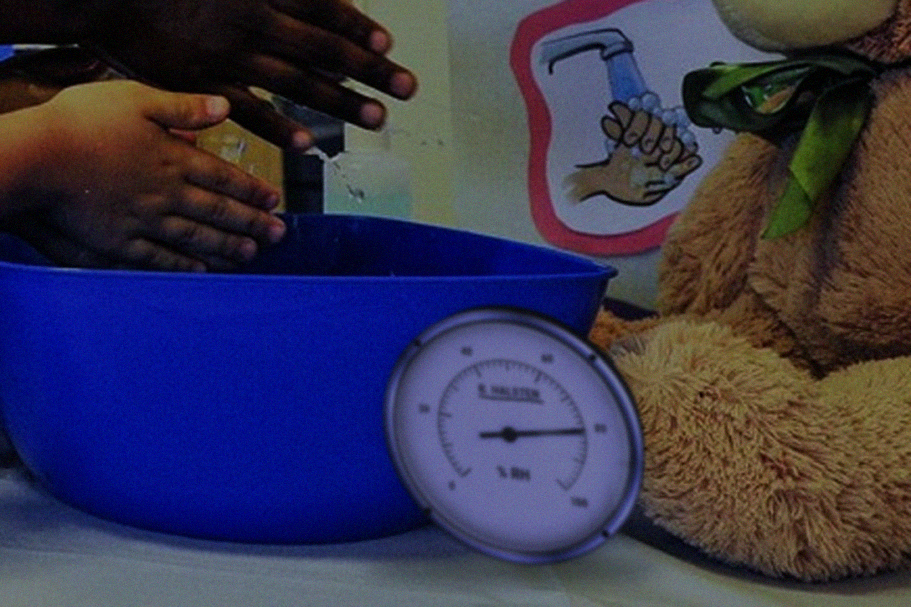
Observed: 80 %
